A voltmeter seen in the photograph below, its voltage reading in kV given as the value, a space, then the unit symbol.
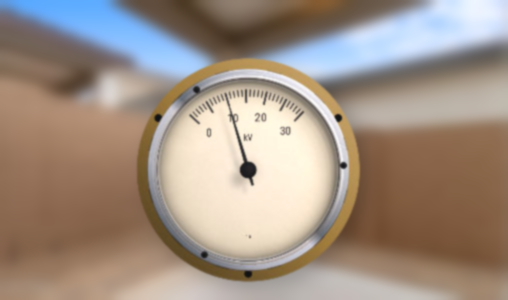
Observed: 10 kV
